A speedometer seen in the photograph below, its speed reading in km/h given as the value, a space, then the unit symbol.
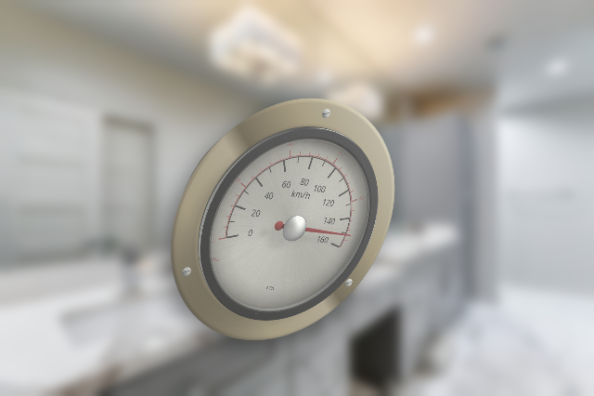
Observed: 150 km/h
